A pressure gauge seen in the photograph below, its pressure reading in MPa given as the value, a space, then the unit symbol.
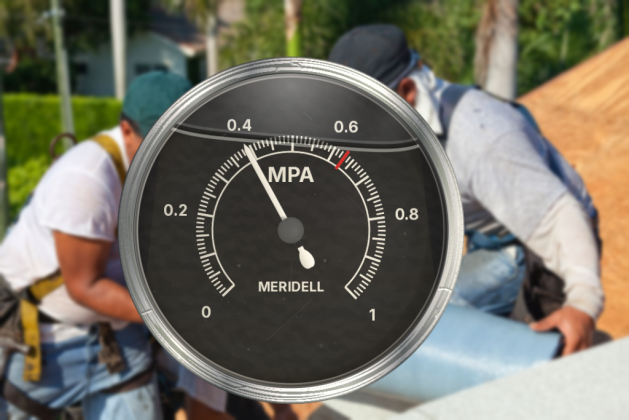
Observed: 0.39 MPa
